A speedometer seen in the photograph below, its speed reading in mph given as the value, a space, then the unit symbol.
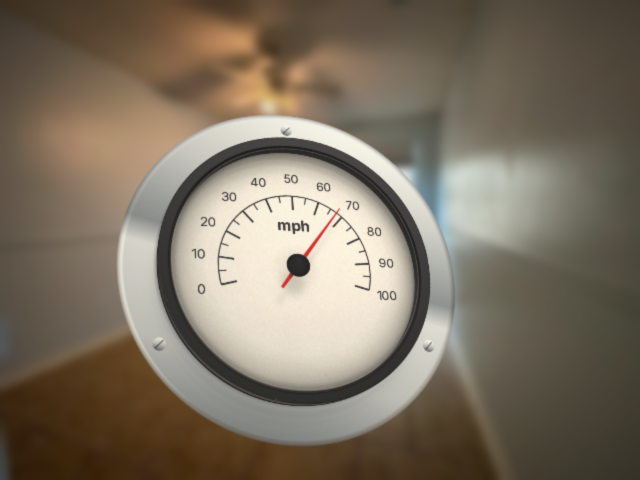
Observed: 67.5 mph
